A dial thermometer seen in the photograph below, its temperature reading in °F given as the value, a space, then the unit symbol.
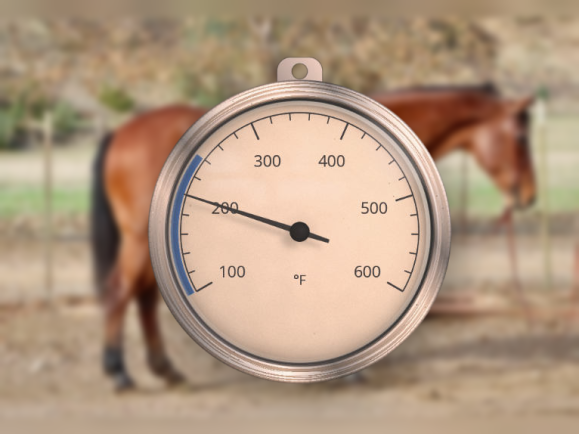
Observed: 200 °F
